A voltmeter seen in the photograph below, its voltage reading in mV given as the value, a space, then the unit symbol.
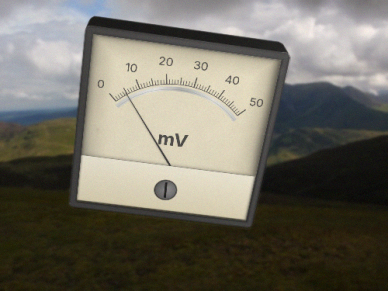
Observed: 5 mV
